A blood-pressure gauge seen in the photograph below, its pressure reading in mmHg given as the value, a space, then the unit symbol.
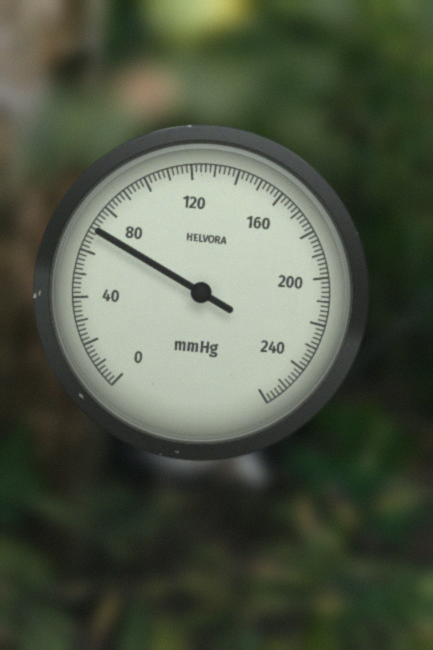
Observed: 70 mmHg
